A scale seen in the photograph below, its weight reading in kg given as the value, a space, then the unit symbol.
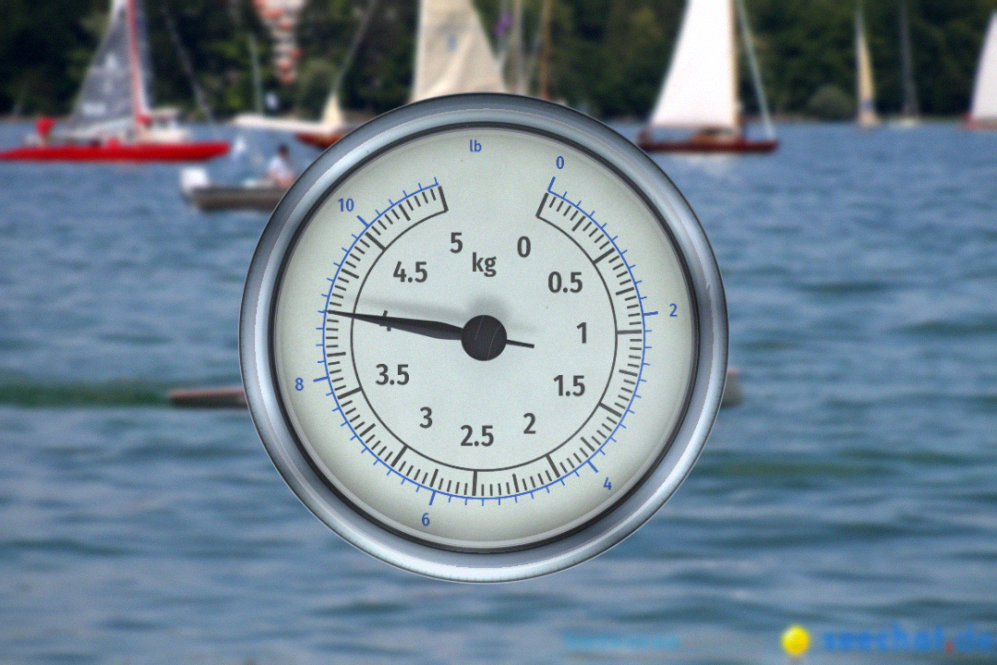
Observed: 4 kg
